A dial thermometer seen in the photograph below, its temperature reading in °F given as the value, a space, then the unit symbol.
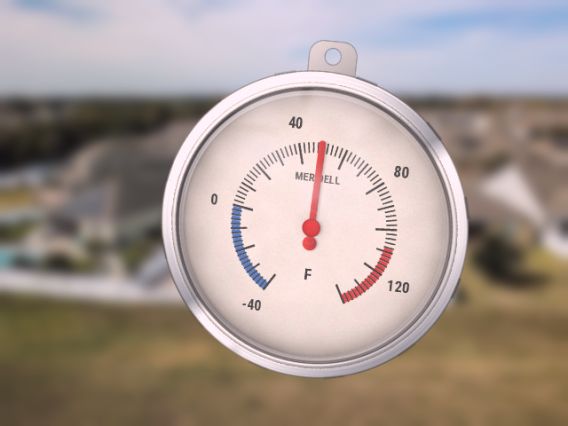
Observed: 50 °F
